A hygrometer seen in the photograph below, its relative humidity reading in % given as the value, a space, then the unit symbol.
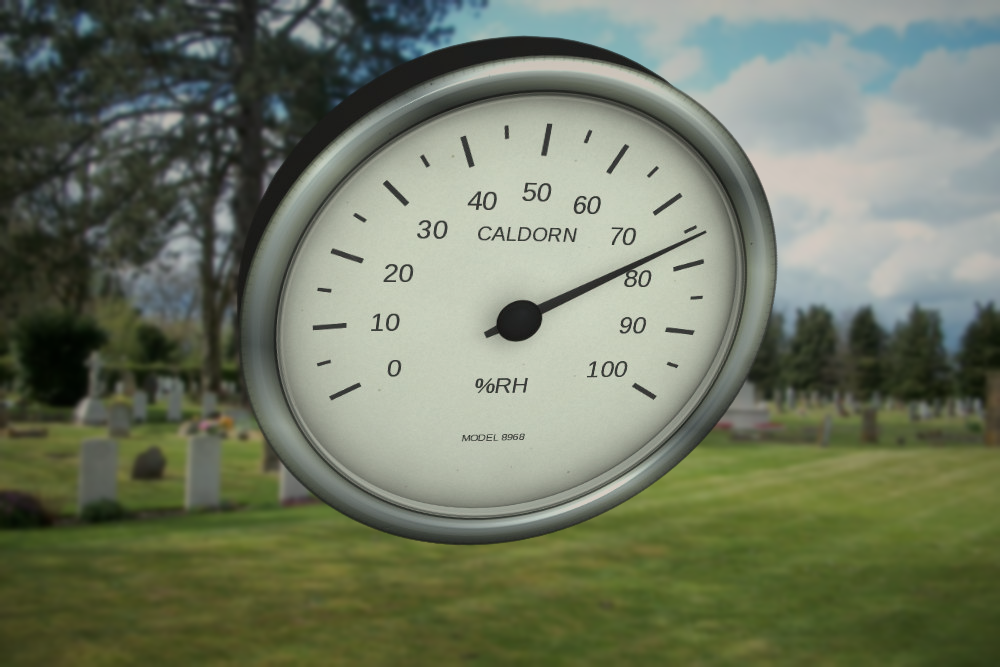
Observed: 75 %
